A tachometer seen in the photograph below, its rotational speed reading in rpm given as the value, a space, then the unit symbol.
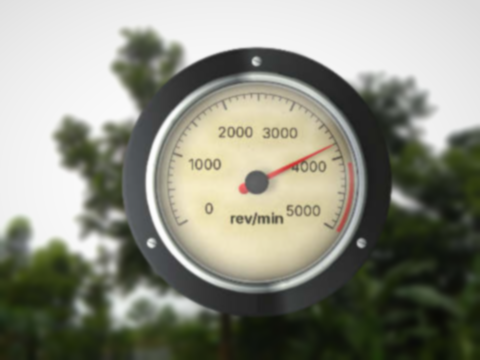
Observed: 3800 rpm
